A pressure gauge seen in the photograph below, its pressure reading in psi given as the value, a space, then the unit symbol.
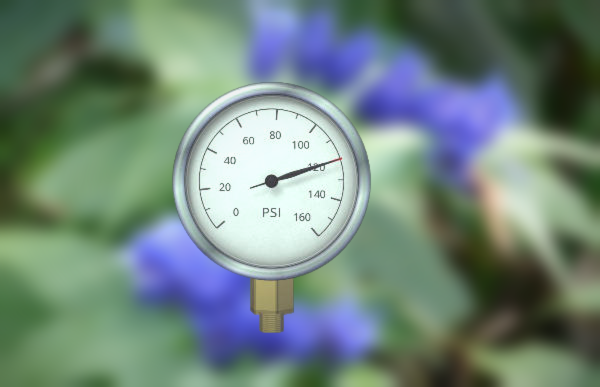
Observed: 120 psi
